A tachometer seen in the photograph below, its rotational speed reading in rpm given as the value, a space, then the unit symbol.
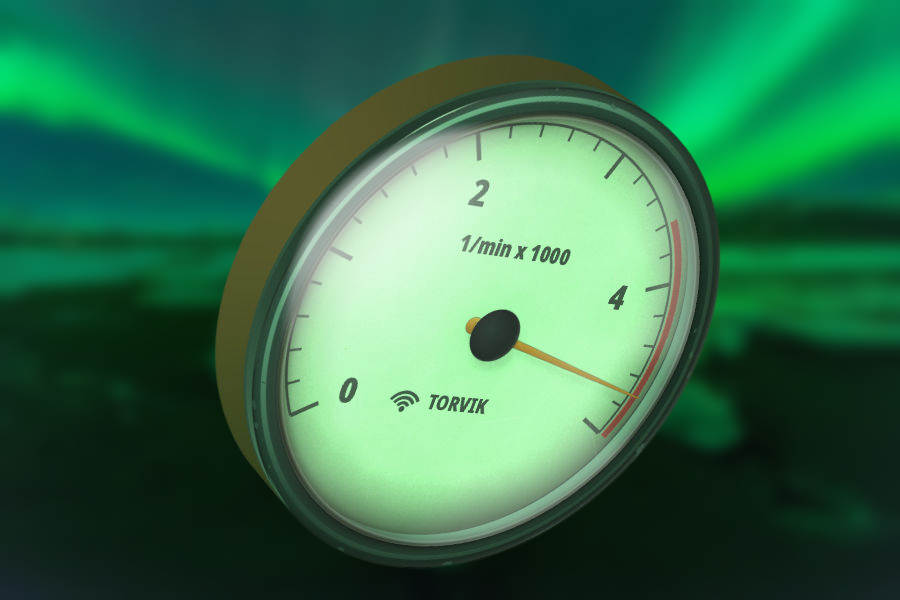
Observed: 4700 rpm
